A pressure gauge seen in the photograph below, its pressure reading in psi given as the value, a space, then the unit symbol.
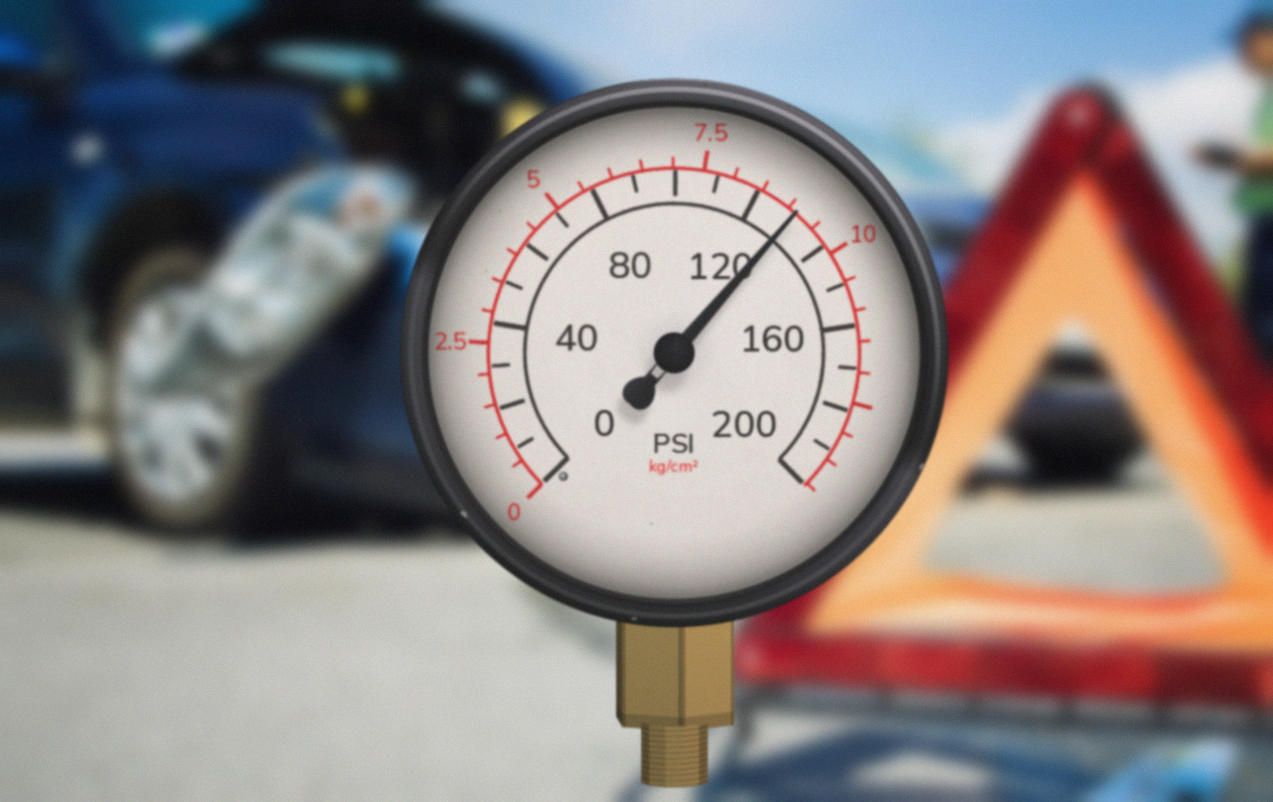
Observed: 130 psi
